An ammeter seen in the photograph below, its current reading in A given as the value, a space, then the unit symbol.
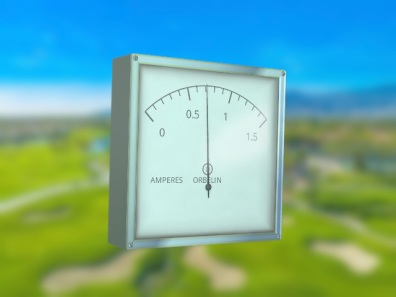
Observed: 0.7 A
